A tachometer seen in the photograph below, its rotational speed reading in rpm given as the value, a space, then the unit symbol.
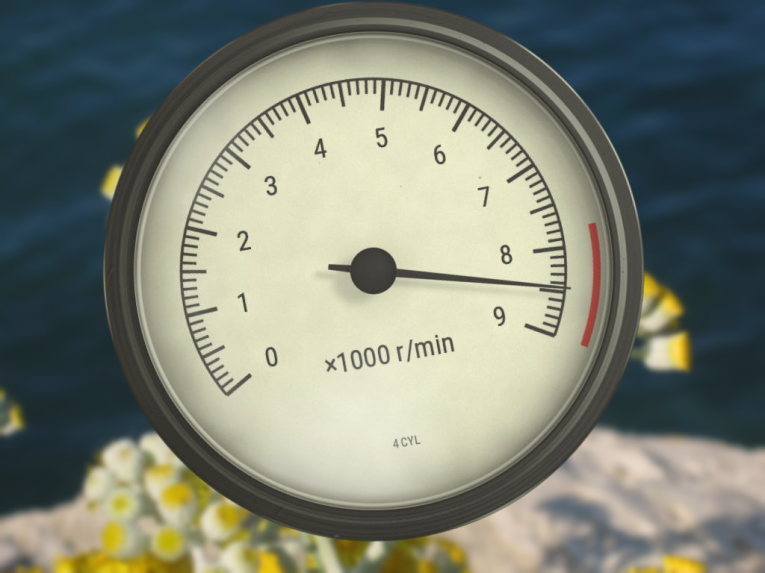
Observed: 8450 rpm
